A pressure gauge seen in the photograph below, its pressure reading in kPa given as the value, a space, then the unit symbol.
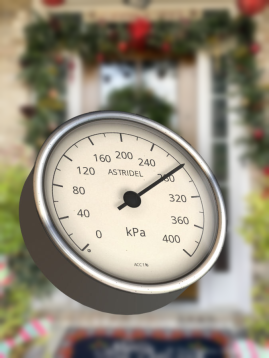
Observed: 280 kPa
